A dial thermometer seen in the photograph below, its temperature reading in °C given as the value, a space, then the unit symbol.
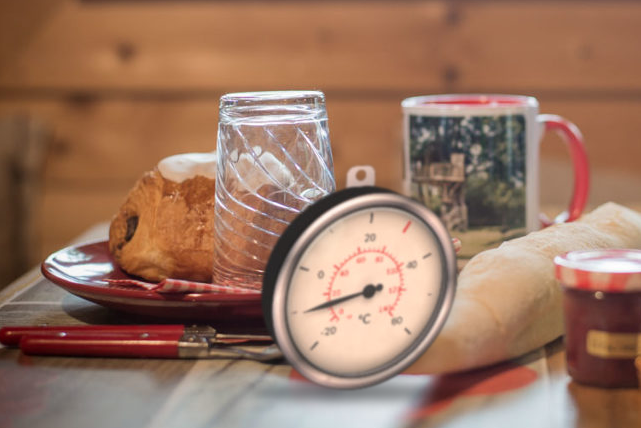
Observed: -10 °C
